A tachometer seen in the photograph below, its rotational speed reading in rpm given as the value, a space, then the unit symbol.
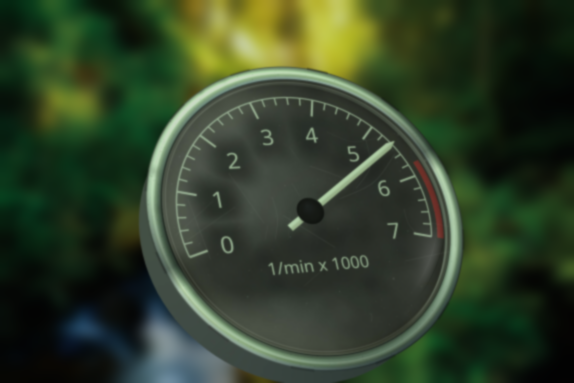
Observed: 5400 rpm
